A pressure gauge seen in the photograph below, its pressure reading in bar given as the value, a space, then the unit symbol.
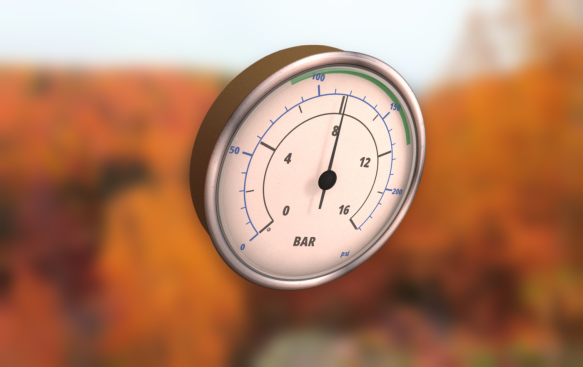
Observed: 8 bar
